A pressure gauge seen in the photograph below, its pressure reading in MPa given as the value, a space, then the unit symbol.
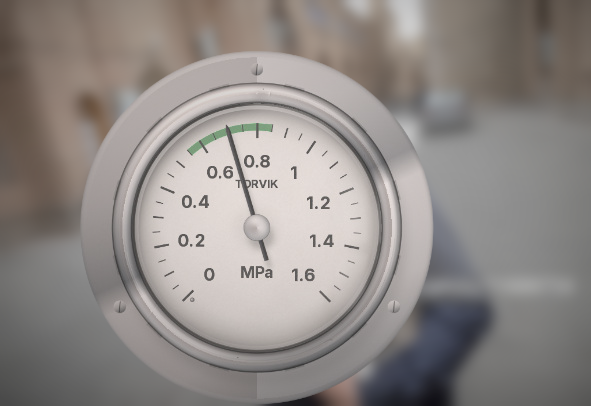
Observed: 0.7 MPa
